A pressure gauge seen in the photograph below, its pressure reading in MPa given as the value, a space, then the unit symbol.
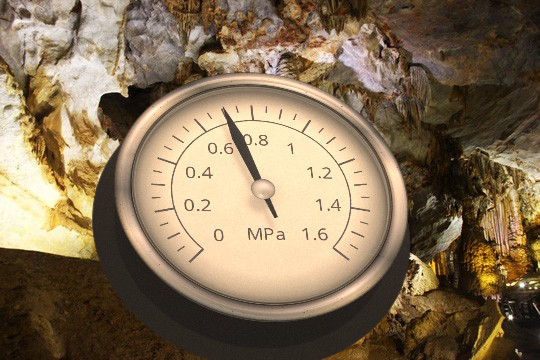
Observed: 0.7 MPa
